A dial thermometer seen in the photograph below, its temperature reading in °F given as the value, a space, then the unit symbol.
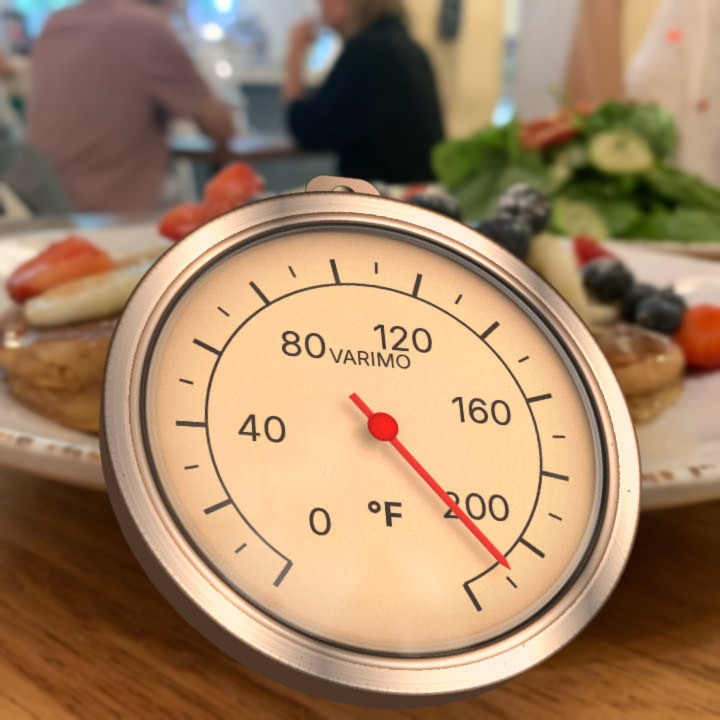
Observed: 210 °F
